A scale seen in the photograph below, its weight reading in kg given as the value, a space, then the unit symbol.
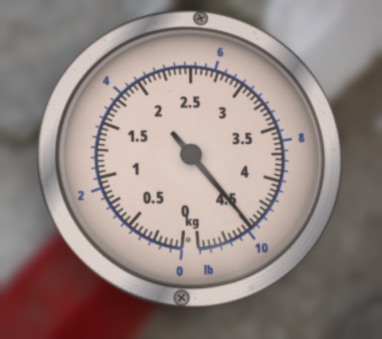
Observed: 4.5 kg
